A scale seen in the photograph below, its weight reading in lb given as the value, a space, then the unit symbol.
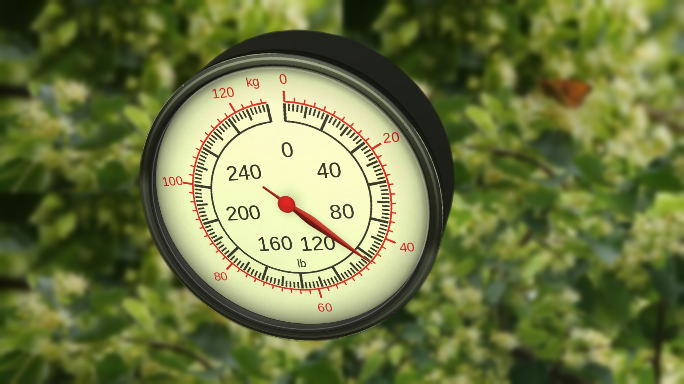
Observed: 100 lb
